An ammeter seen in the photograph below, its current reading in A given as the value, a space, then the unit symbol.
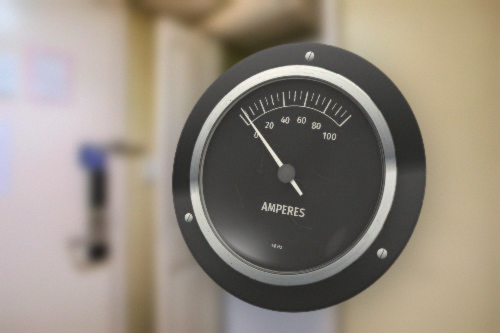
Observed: 5 A
